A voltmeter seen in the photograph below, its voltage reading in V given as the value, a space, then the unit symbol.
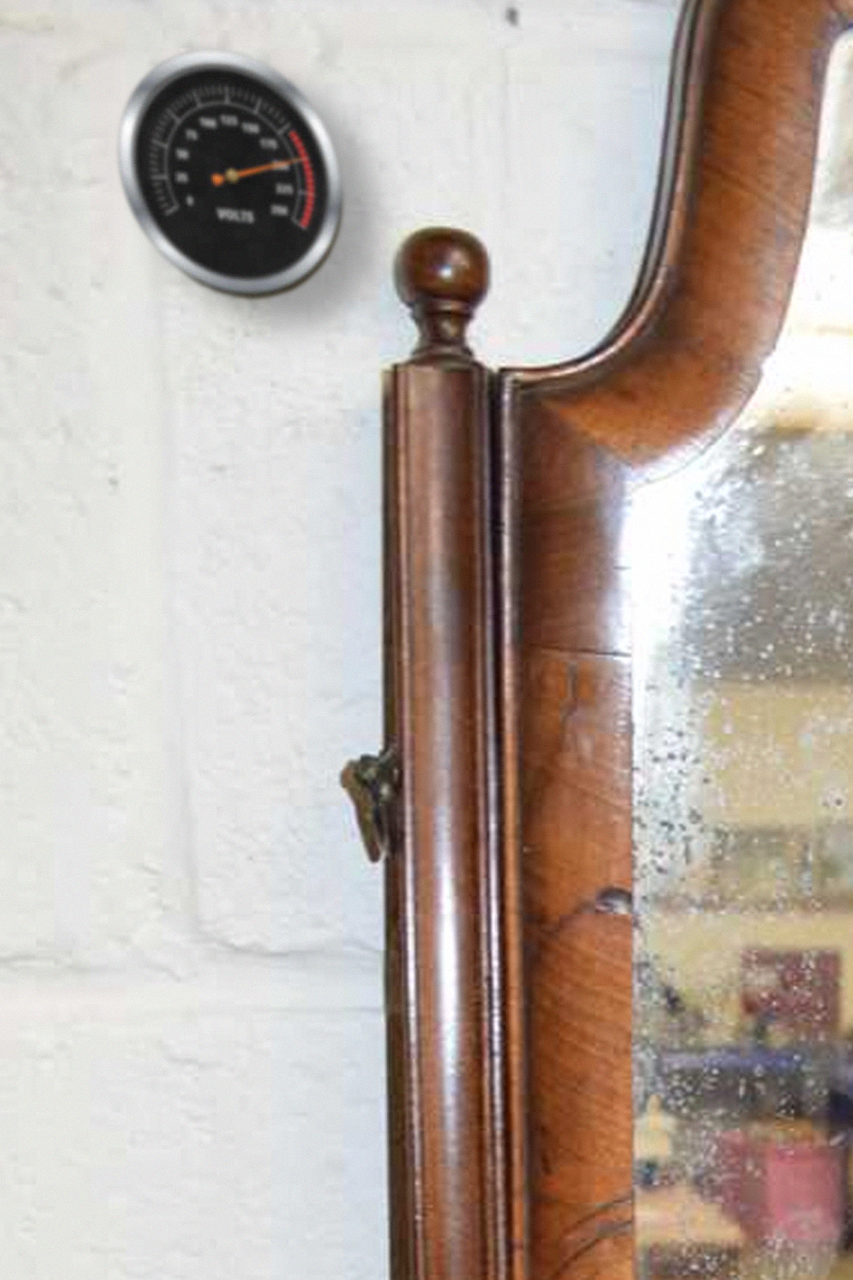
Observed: 200 V
